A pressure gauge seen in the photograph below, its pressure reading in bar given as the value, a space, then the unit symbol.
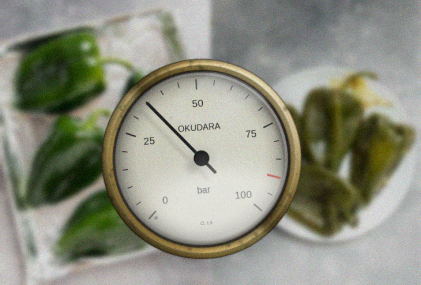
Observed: 35 bar
